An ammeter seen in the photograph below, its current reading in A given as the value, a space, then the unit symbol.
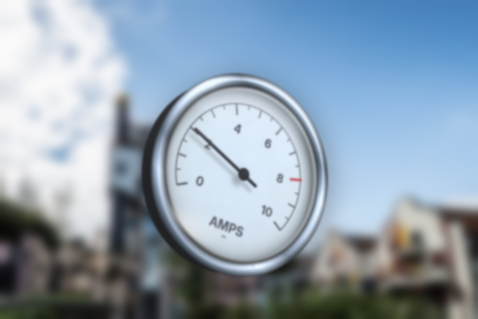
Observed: 2 A
